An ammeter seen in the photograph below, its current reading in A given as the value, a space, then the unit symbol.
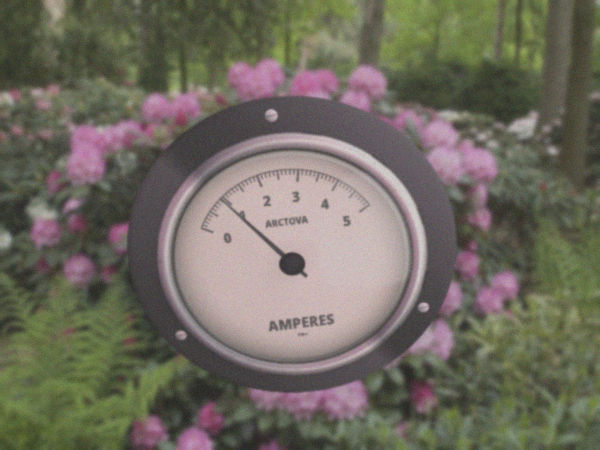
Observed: 1 A
